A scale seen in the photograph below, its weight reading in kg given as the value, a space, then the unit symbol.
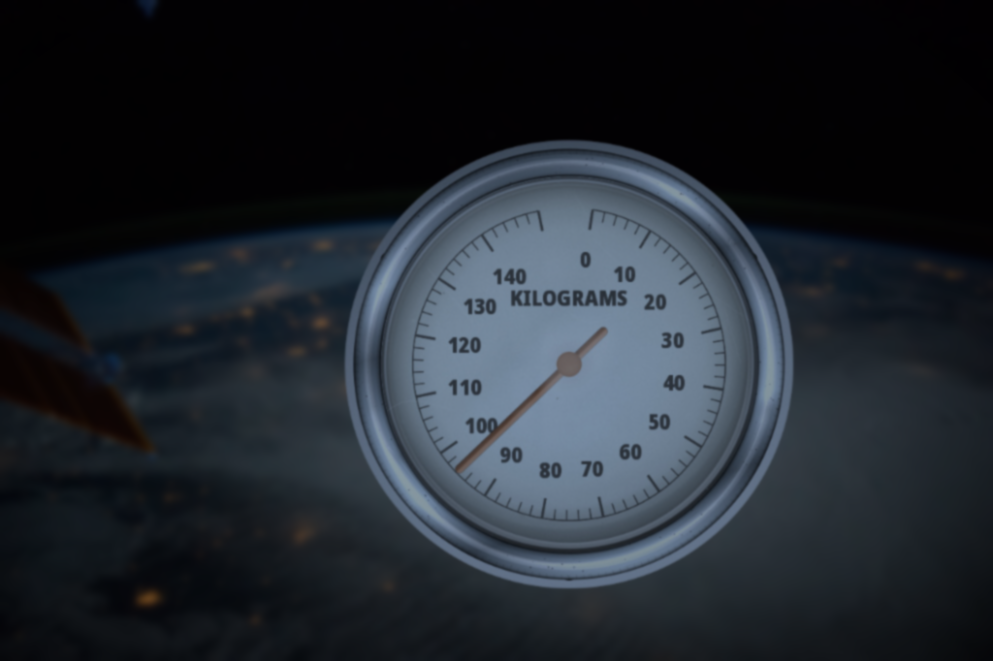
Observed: 96 kg
